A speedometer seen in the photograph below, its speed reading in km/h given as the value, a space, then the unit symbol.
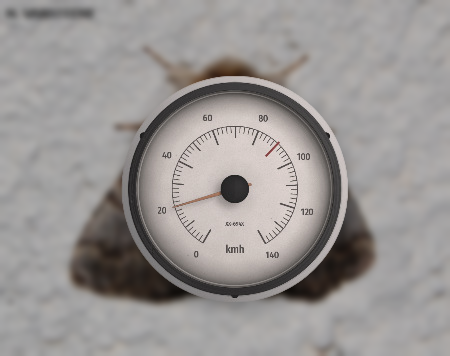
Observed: 20 km/h
